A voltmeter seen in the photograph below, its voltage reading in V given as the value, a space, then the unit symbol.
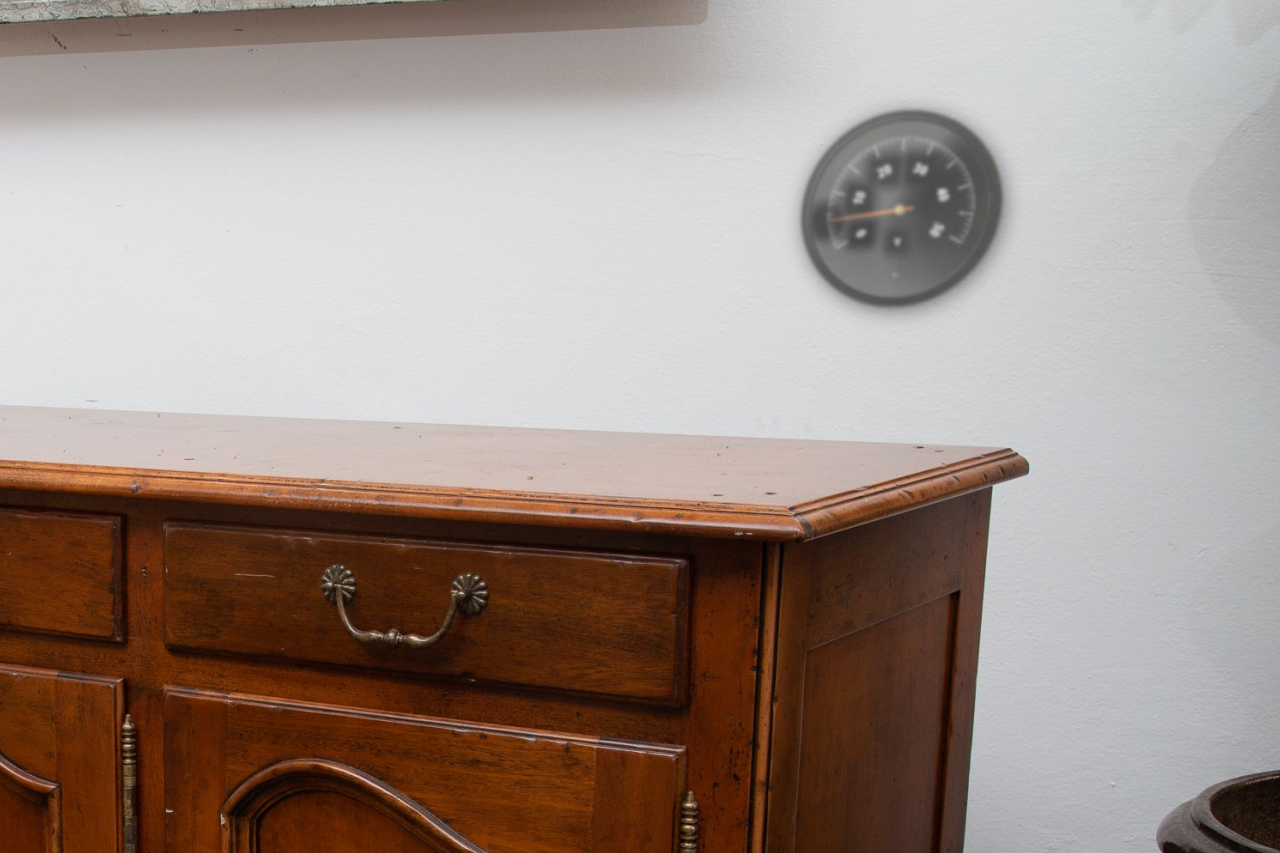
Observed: 5 V
